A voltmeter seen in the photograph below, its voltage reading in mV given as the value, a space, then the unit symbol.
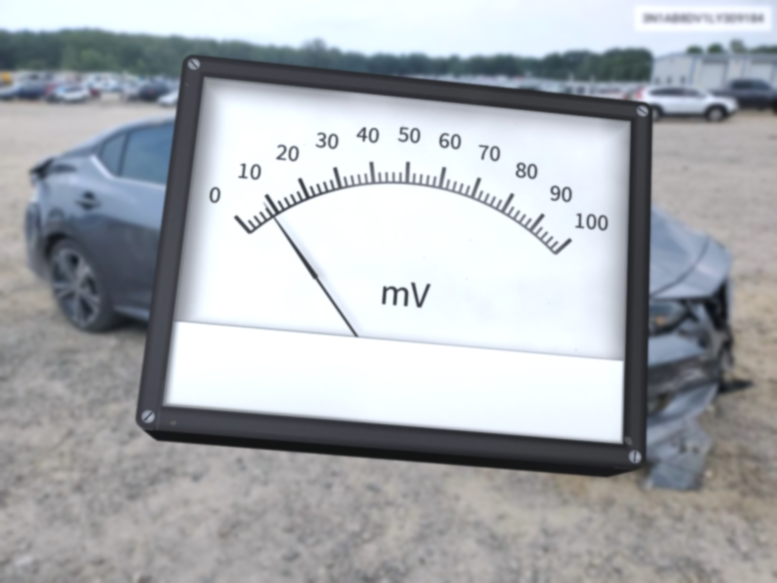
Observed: 8 mV
